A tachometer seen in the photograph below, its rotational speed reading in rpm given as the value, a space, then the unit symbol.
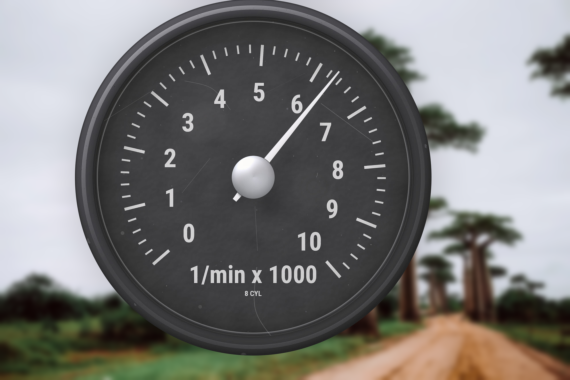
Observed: 6300 rpm
